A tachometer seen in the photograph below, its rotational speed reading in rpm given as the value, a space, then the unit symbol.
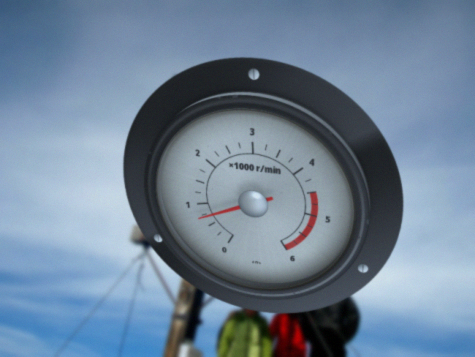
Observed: 750 rpm
